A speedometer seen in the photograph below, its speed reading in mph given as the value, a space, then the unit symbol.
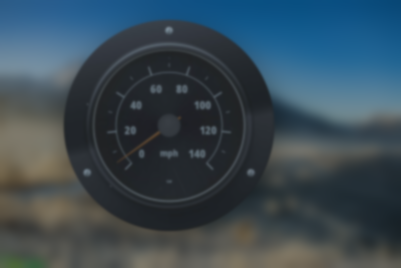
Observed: 5 mph
